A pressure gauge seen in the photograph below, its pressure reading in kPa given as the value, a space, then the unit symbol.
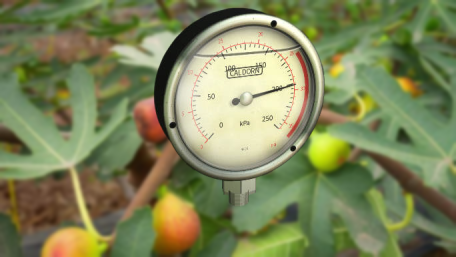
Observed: 200 kPa
